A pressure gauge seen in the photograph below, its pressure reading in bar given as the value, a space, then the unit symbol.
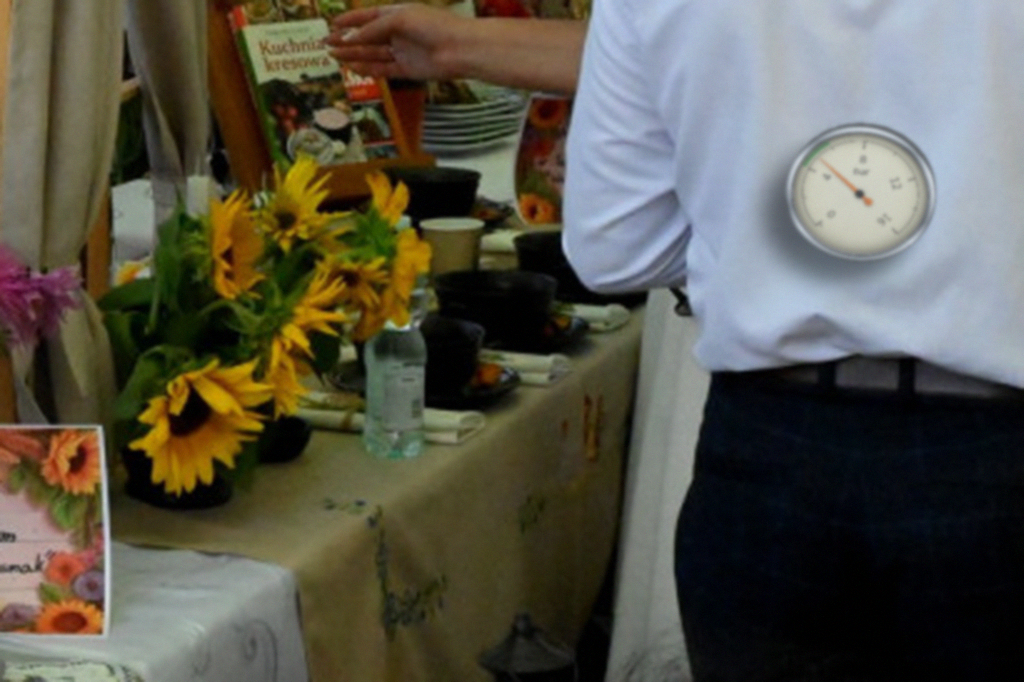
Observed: 5 bar
